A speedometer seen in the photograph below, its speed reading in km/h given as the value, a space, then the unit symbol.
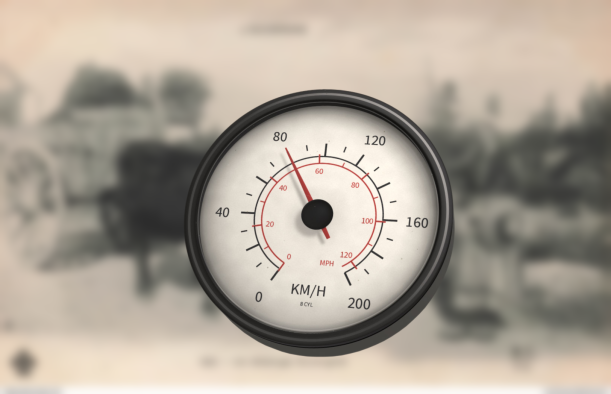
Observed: 80 km/h
